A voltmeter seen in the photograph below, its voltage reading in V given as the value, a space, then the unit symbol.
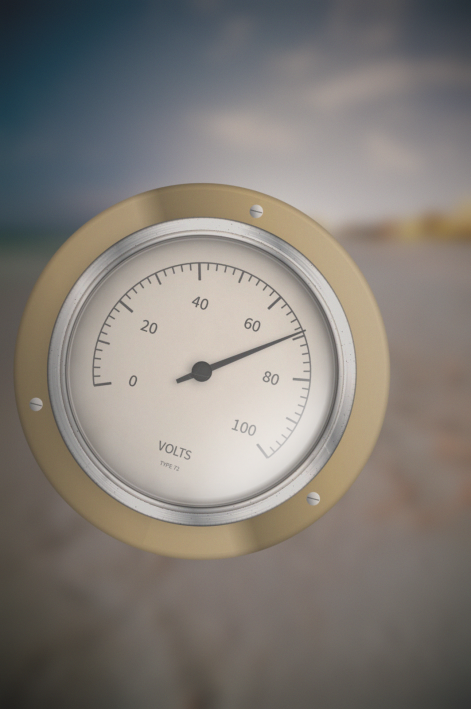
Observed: 69 V
